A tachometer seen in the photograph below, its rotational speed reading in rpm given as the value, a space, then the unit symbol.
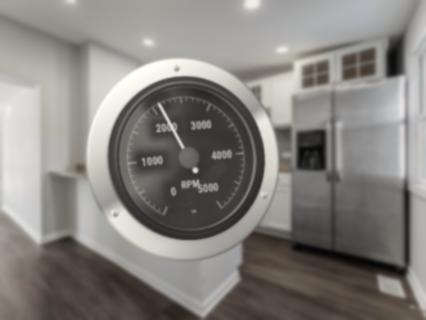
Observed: 2100 rpm
